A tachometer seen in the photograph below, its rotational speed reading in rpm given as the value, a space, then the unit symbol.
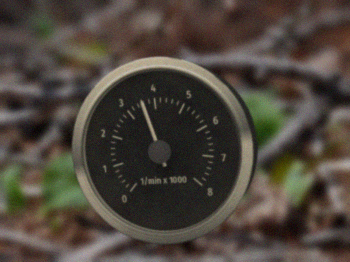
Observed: 3600 rpm
